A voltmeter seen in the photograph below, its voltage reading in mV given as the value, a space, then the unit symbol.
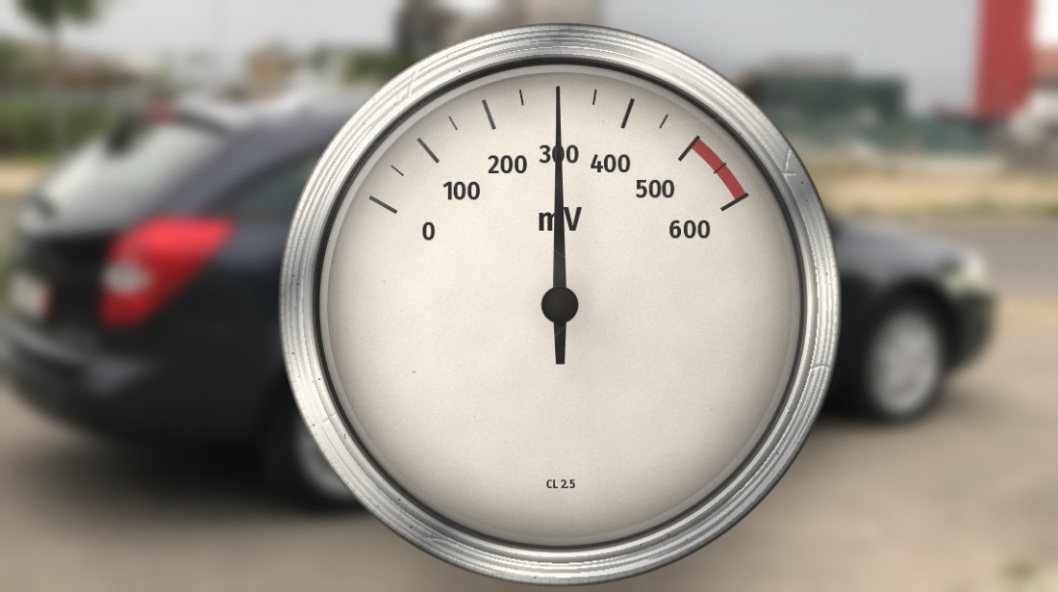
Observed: 300 mV
